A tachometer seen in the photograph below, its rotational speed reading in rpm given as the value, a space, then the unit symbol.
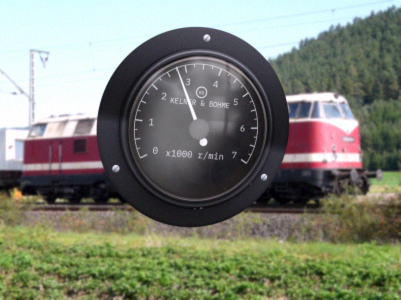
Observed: 2750 rpm
